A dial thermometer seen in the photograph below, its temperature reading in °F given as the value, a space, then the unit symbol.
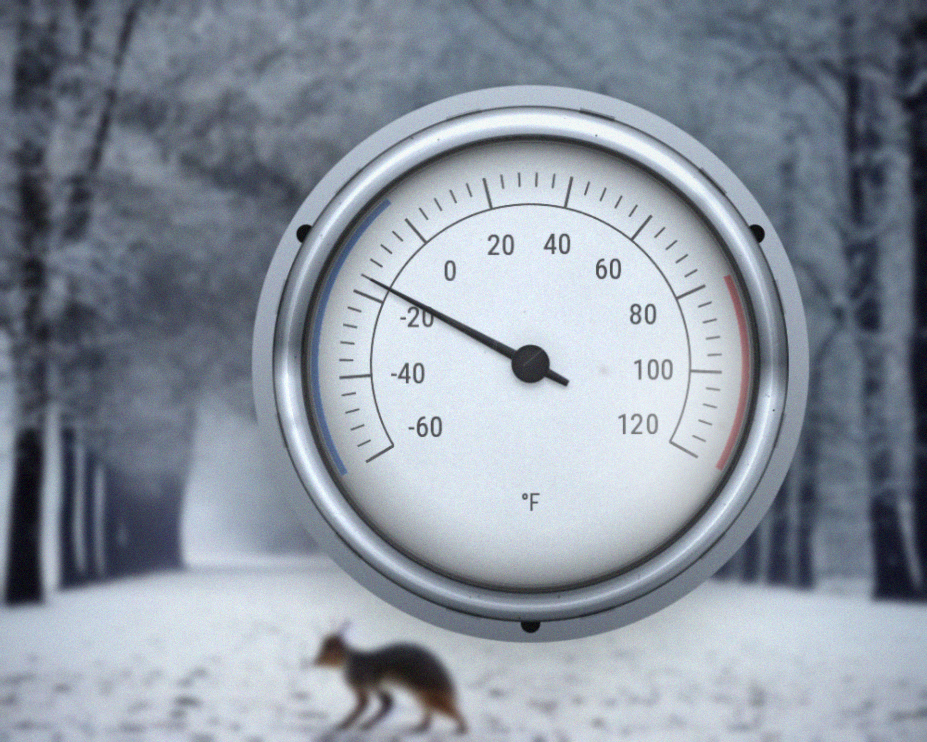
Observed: -16 °F
